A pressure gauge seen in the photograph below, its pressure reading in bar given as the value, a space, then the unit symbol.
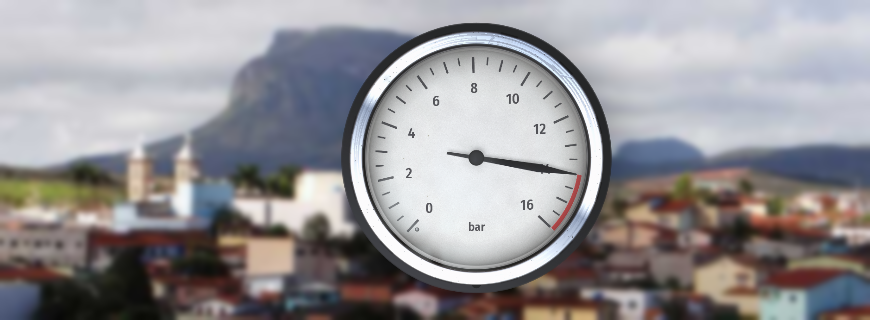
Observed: 14 bar
